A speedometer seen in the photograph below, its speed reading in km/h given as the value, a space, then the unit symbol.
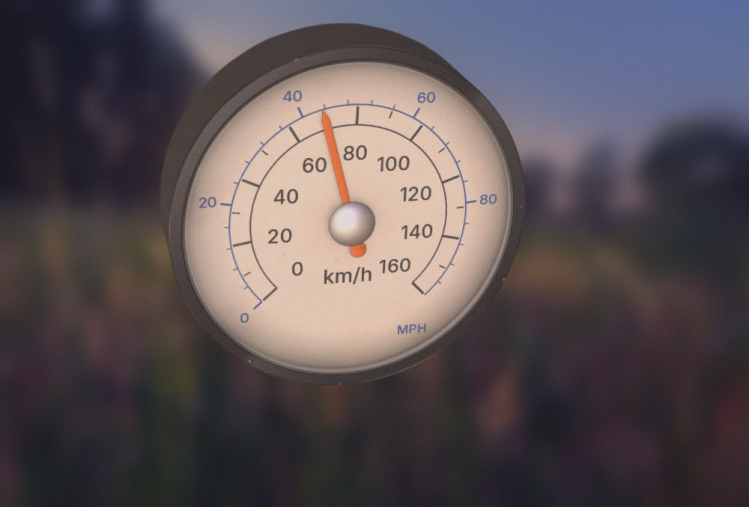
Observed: 70 km/h
